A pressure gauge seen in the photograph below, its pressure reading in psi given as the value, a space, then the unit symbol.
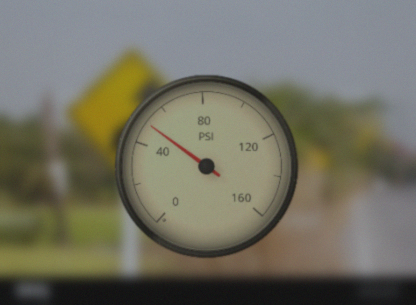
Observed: 50 psi
